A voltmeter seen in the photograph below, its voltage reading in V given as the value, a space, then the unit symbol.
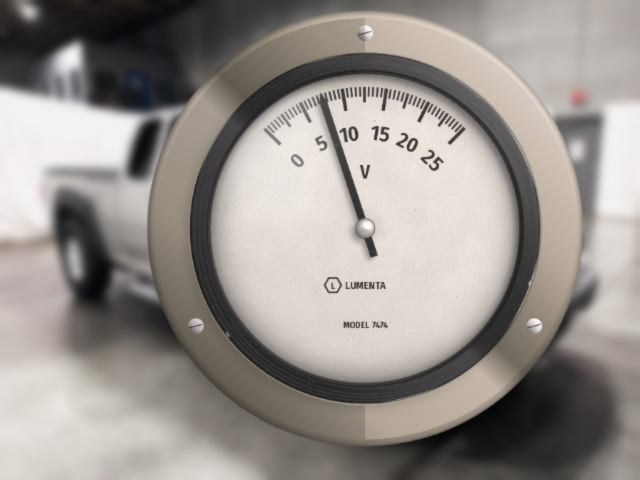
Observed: 7.5 V
